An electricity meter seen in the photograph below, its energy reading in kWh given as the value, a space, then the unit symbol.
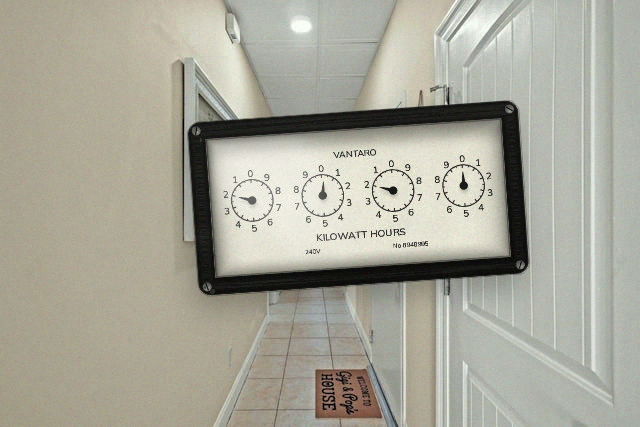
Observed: 2020 kWh
